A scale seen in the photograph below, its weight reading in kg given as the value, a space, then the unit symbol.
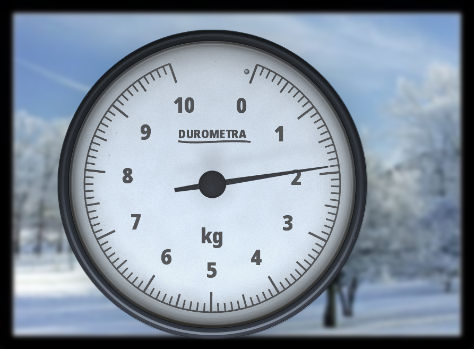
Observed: 1.9 kg
